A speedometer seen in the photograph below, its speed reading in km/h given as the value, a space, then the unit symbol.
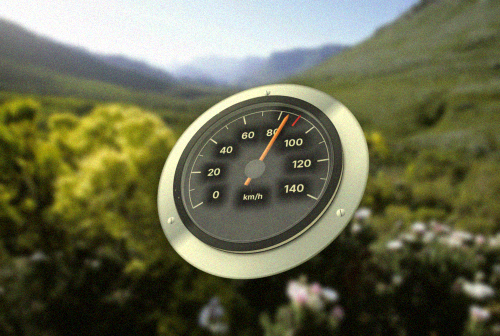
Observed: 85 km/h
